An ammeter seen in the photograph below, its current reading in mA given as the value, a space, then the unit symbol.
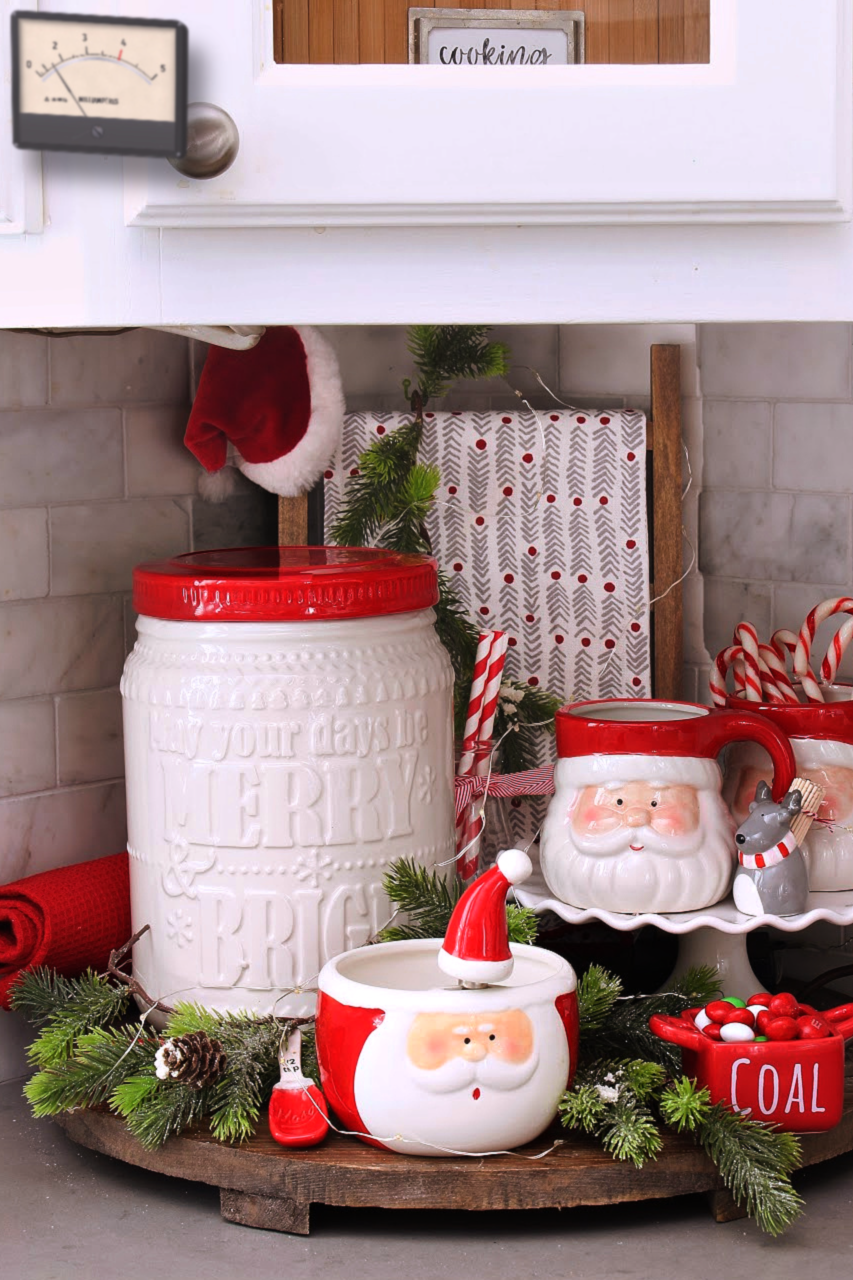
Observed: 1.5 mA
